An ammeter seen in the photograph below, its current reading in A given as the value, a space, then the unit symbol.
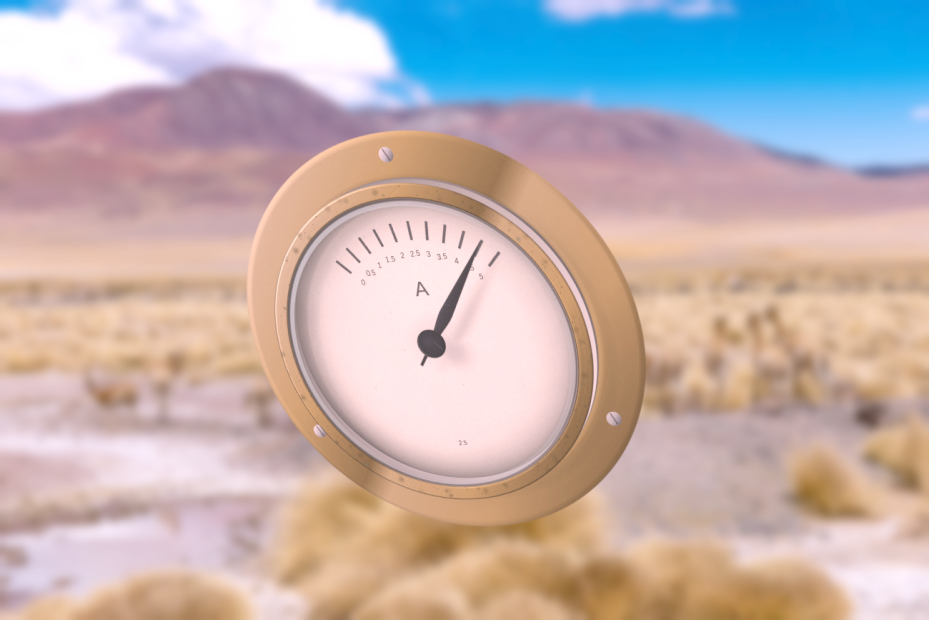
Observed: 4.5 A
